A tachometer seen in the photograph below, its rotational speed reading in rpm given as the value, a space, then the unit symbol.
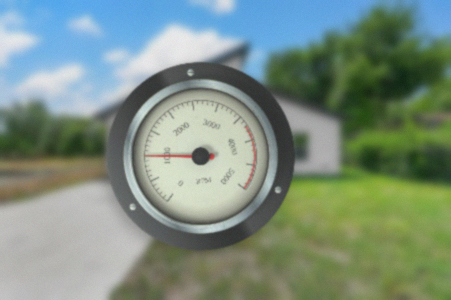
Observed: 1000 rpm
